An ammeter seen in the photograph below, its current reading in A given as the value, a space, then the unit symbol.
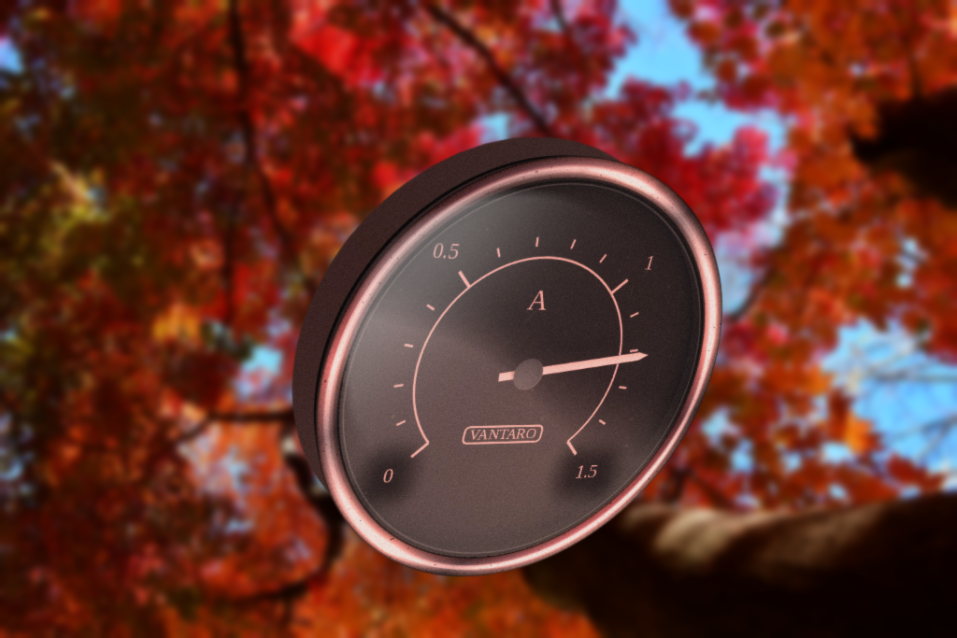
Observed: 1.2 A
